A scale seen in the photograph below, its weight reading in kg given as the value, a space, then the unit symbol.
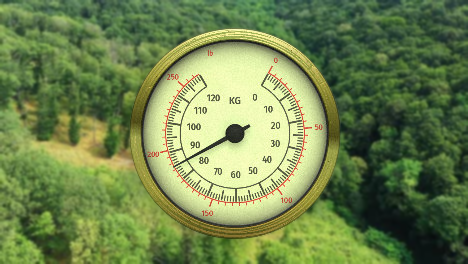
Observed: 85 kg
